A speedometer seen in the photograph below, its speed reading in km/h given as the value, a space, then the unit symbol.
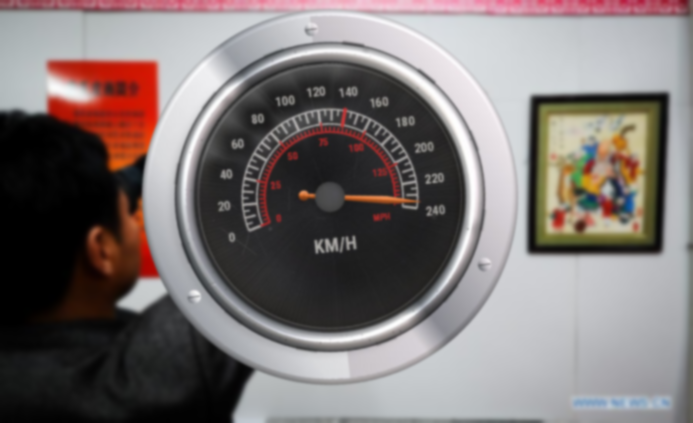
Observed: 235 km/h
